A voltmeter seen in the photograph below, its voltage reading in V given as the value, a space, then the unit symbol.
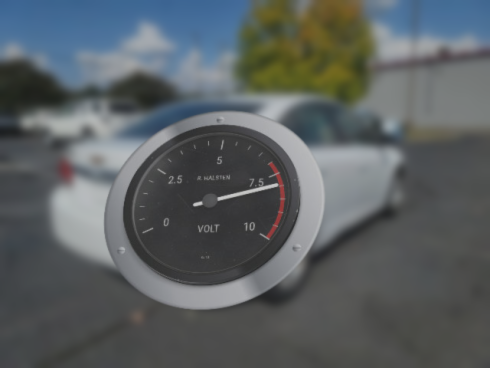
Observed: 8 V
